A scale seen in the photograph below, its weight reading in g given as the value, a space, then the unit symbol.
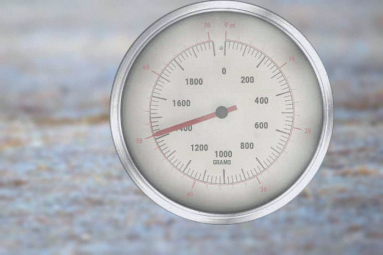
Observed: 1420 g
